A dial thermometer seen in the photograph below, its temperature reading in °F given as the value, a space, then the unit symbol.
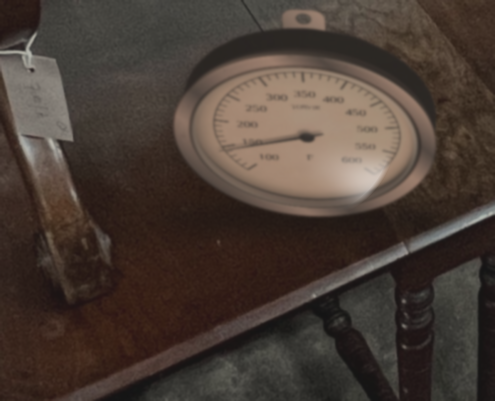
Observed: 150 °F
